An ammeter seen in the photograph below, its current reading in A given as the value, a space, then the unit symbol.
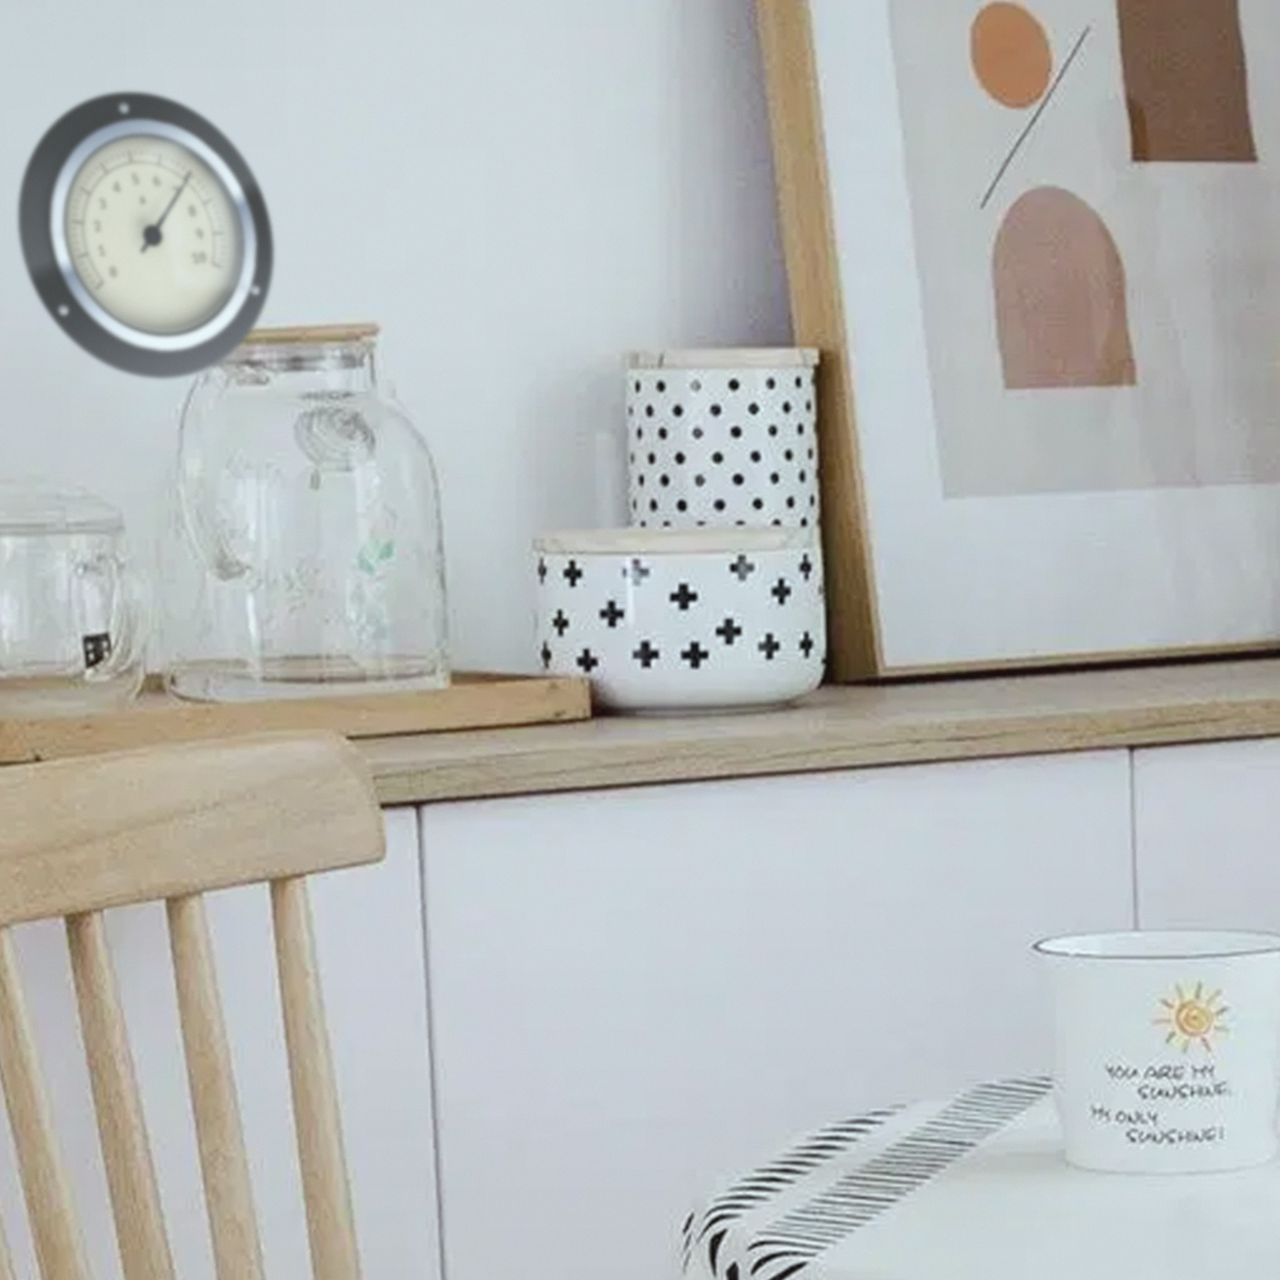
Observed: 7 A
